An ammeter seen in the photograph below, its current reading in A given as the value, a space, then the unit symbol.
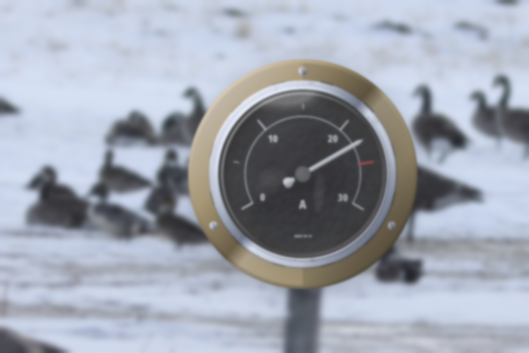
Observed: 22.5 A
